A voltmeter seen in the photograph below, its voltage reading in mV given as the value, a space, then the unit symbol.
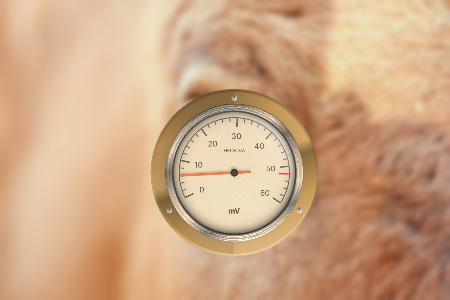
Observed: 6 mV
